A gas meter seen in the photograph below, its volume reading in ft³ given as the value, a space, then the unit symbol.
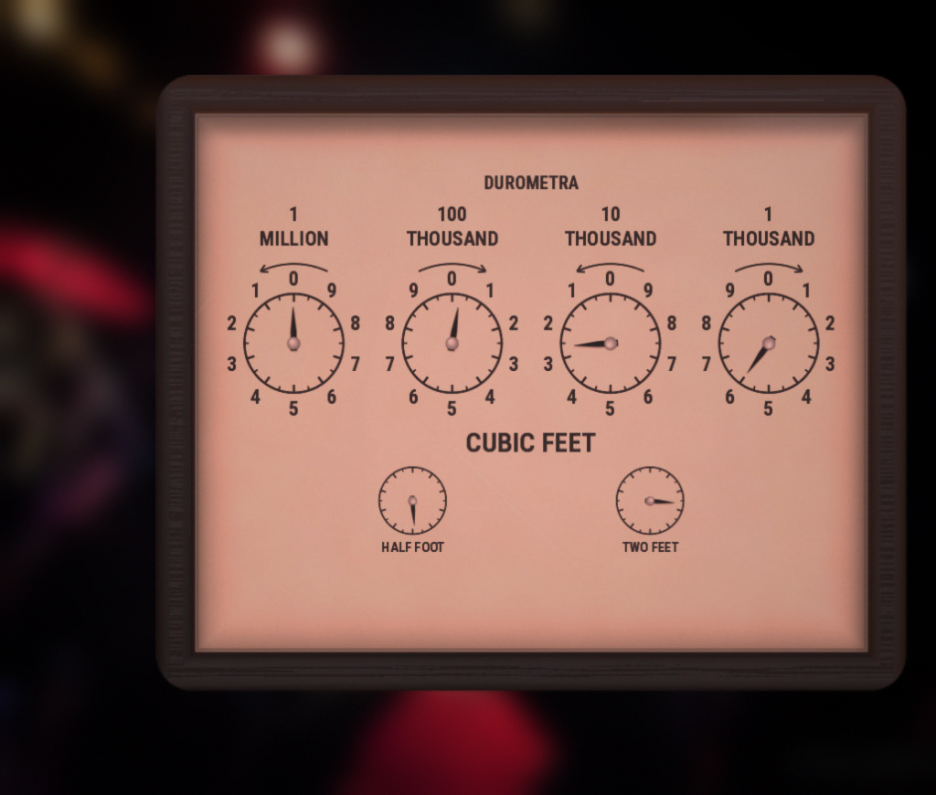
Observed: 2600 ft³
